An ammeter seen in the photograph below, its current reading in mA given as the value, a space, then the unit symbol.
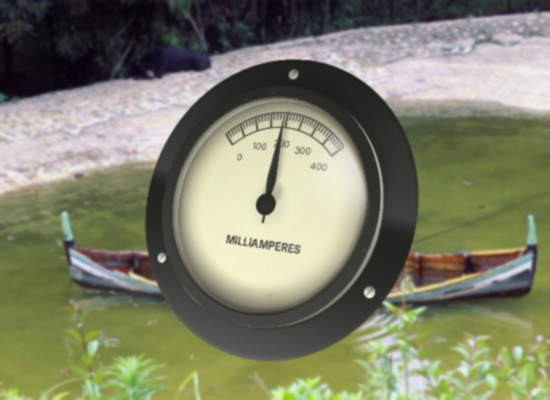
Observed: 200 mA
